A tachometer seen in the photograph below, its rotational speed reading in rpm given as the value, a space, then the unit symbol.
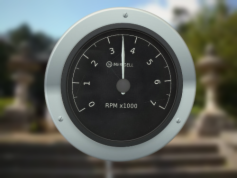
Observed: 3500 rpm
